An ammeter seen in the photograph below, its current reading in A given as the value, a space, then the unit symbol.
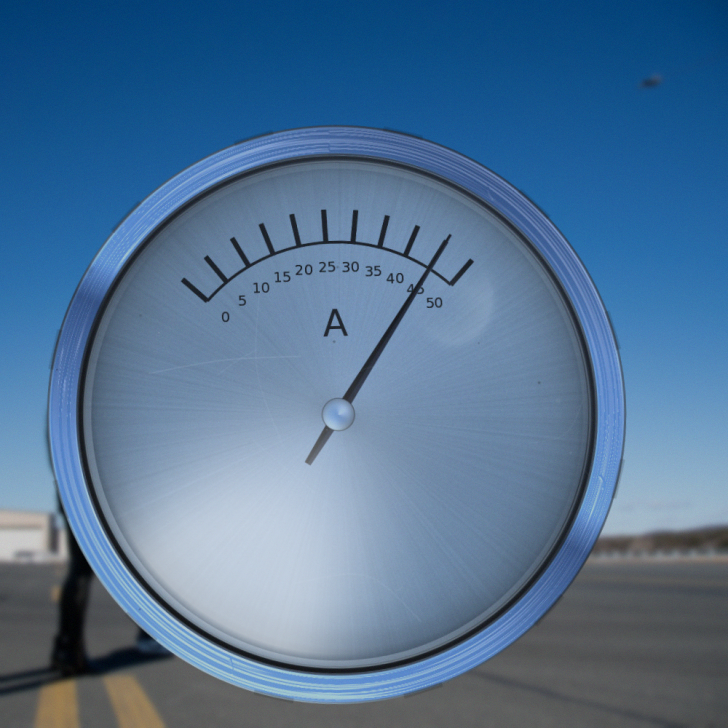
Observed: 45 A
